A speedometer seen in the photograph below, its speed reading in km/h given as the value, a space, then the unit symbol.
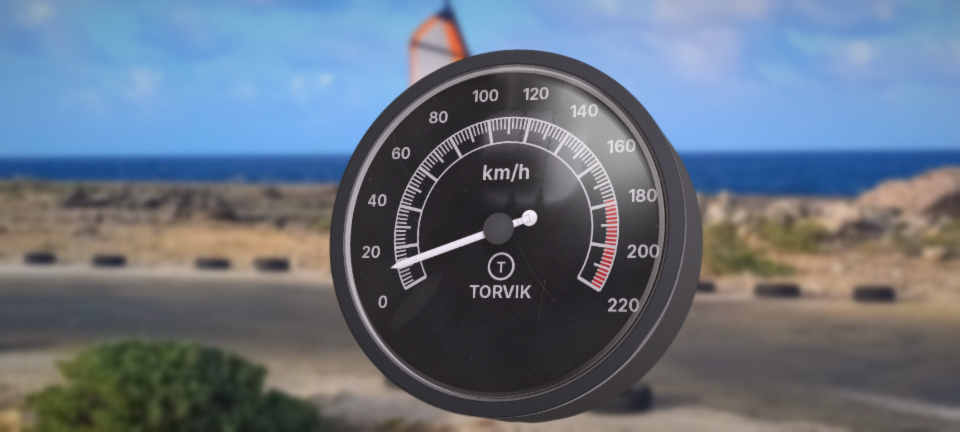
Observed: 10 km/h
